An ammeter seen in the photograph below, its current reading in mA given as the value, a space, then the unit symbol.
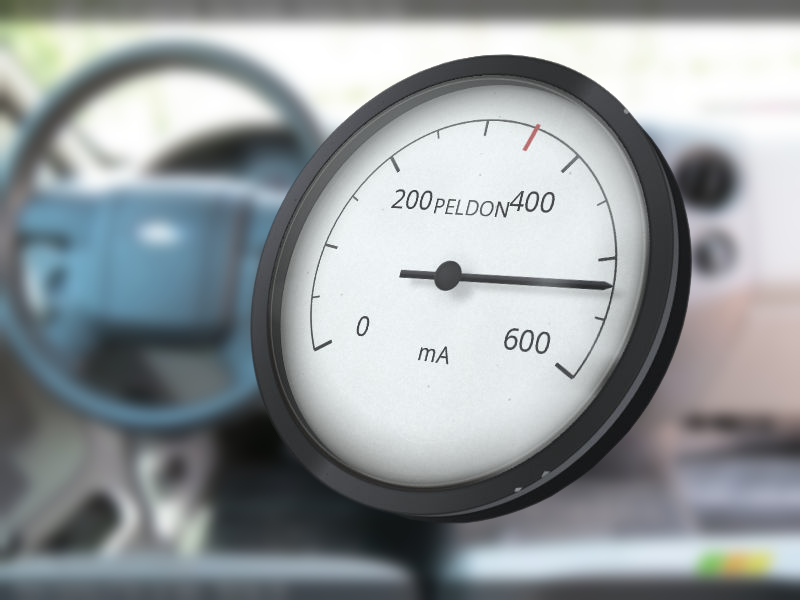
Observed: 525 mA
